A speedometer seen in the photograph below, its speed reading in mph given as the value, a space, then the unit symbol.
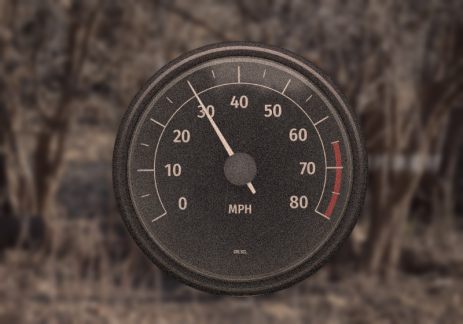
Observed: 30 mph
